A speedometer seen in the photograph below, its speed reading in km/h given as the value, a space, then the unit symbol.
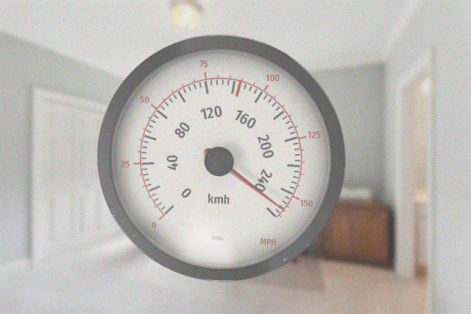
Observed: 252 km/h
